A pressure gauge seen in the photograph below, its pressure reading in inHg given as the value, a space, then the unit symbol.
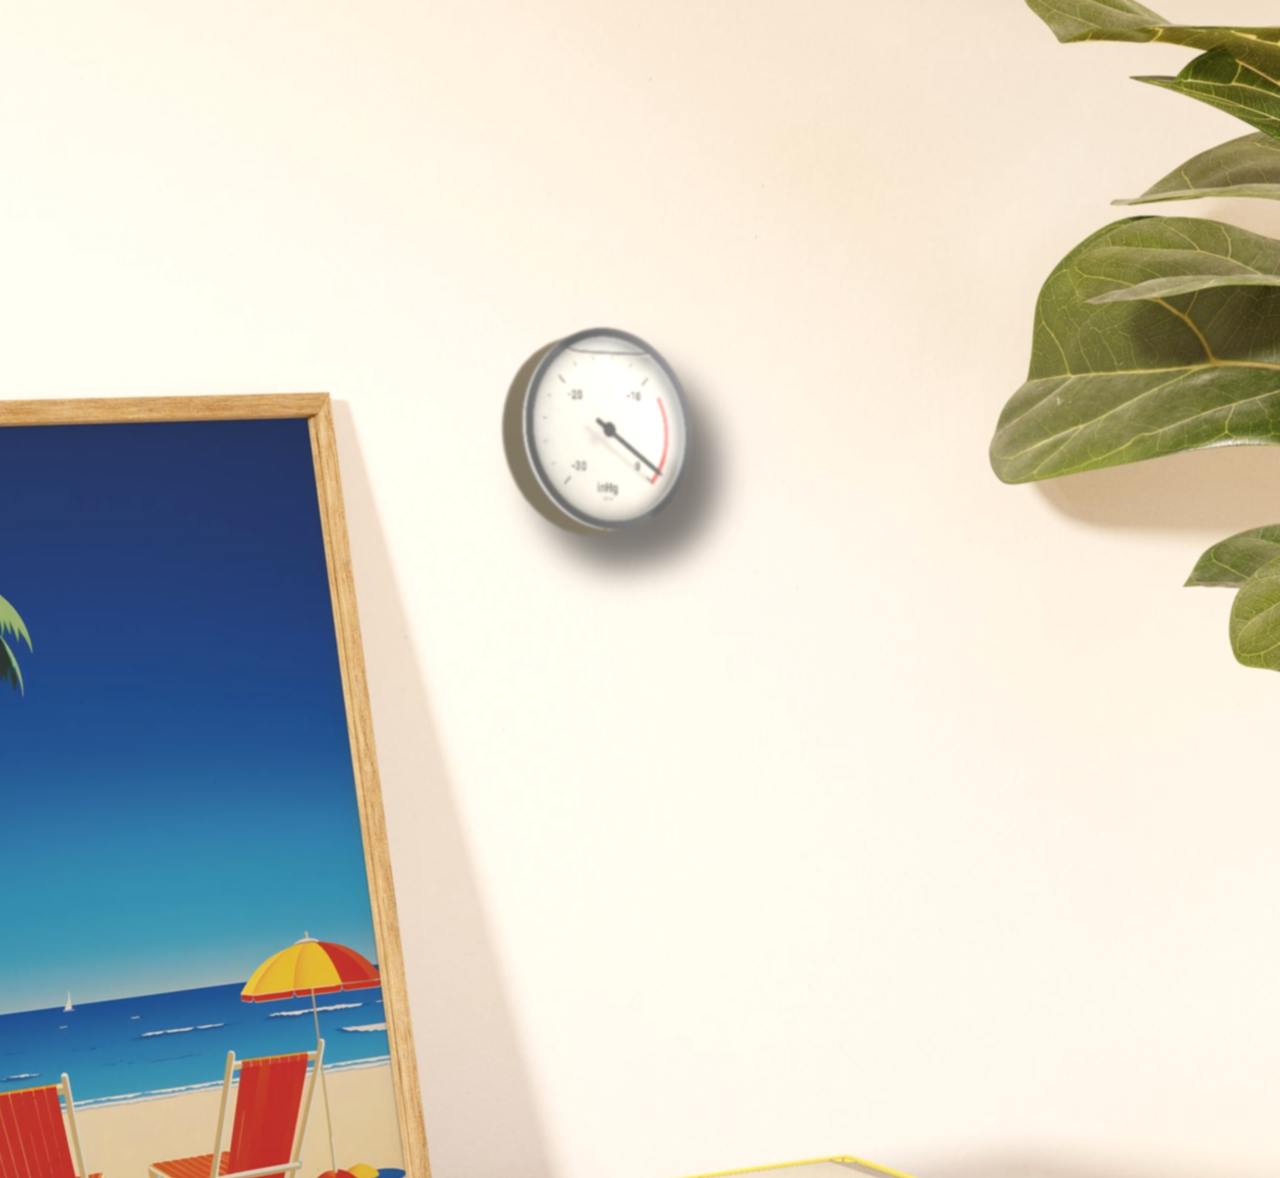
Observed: -1 inHg
